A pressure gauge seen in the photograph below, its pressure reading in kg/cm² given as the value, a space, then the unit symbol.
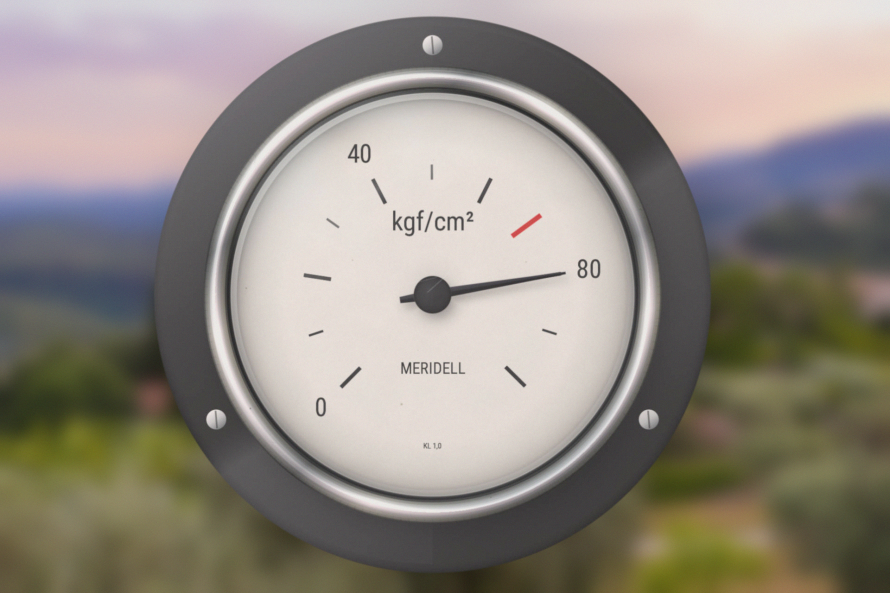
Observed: 80 kg/cm²
